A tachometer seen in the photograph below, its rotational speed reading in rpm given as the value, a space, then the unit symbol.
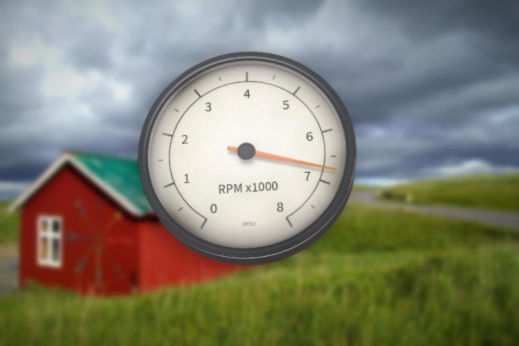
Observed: 6750 rpm
